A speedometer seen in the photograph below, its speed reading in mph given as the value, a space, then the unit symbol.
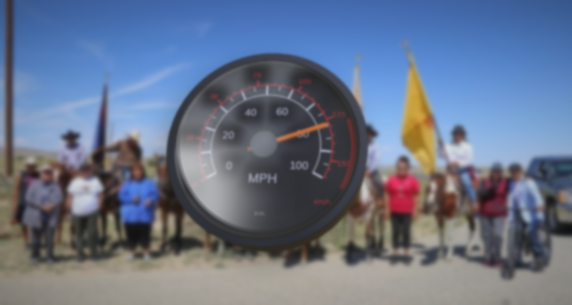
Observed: 80 mph
